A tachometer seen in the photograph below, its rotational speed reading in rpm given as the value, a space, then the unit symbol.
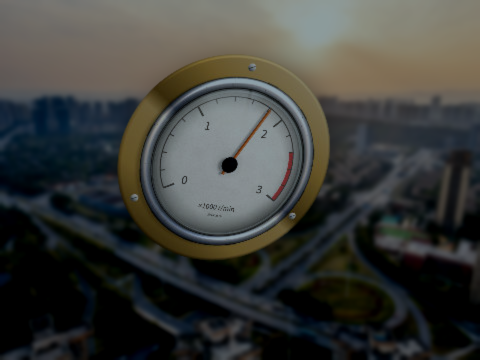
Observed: 1800 rpm
